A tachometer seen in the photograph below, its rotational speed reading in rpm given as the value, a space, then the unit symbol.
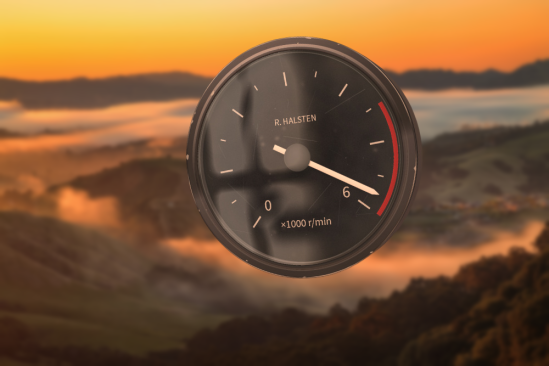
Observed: 5750 rpm
